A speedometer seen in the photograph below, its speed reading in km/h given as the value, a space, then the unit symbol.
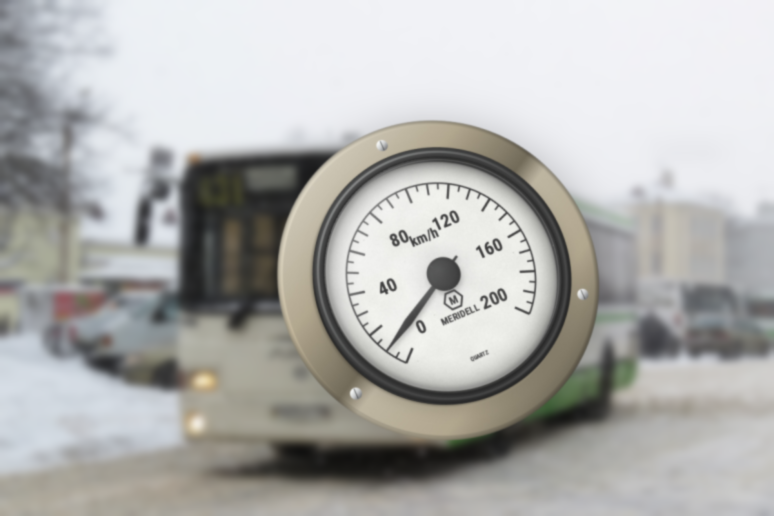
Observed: 10 km/h
